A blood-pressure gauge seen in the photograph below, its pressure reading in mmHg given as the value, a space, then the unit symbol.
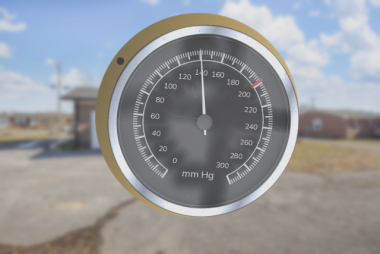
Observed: 140 mmHg
